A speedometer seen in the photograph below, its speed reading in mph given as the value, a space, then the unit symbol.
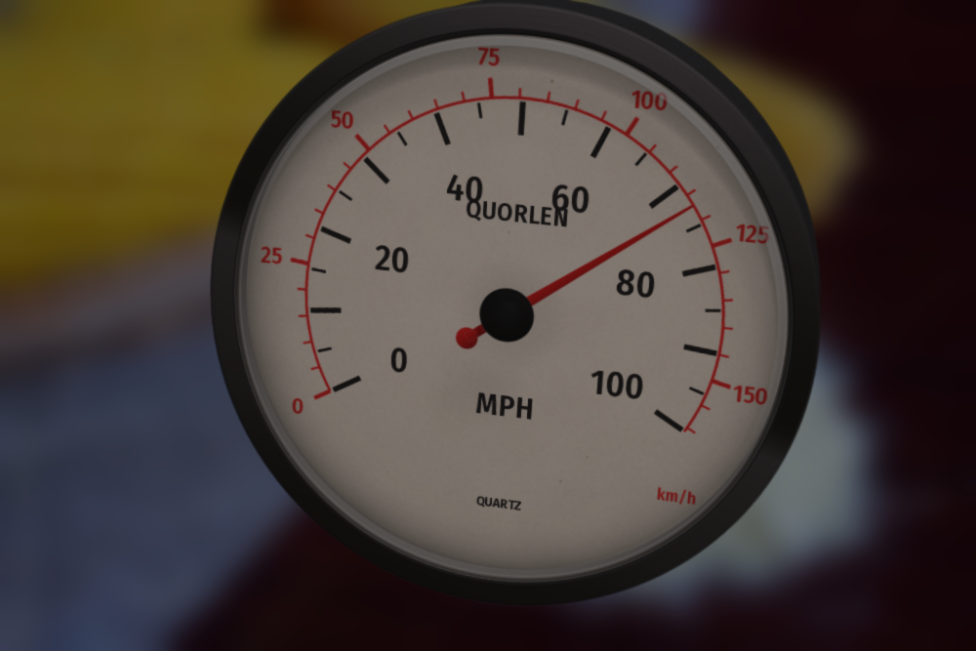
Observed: 72.5 mph
